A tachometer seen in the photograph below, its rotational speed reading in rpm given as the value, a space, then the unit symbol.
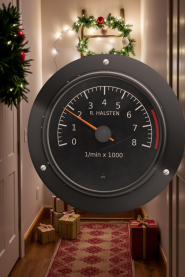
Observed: 1800 rpm
